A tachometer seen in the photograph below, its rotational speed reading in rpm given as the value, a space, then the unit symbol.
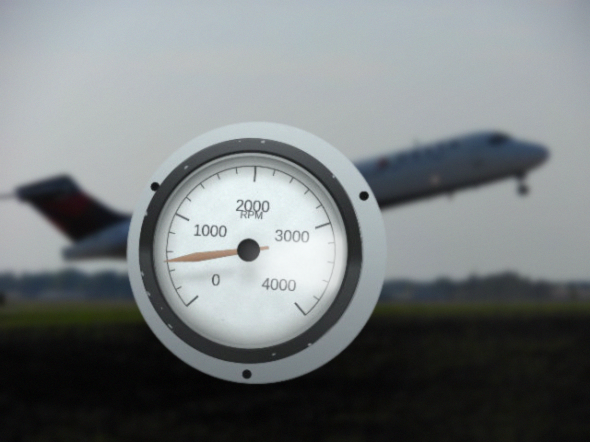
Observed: 500 rpm
